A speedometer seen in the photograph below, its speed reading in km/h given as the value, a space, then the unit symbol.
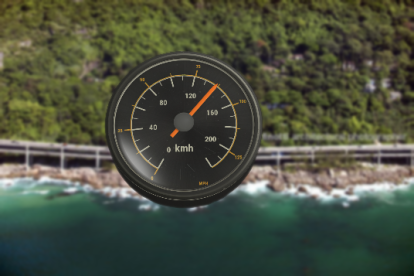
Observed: 140 km/h
